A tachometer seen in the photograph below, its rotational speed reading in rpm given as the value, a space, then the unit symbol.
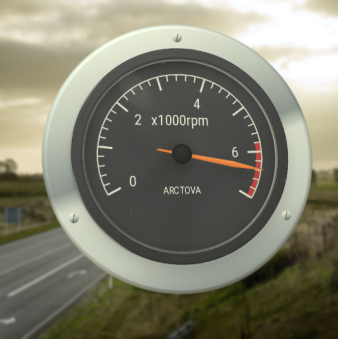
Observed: 6400 rpm
